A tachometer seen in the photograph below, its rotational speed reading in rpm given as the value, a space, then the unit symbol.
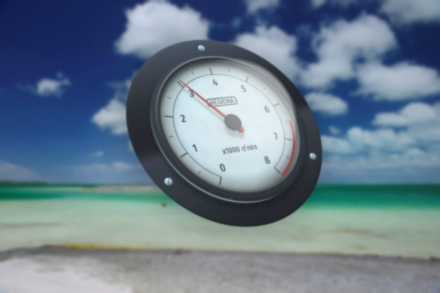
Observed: 3000 rpm
